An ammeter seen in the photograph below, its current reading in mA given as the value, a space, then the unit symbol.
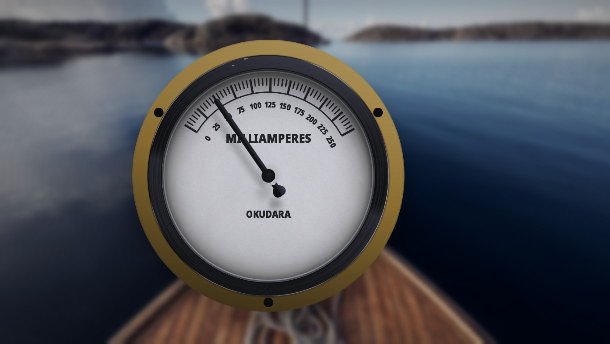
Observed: 50 mA
